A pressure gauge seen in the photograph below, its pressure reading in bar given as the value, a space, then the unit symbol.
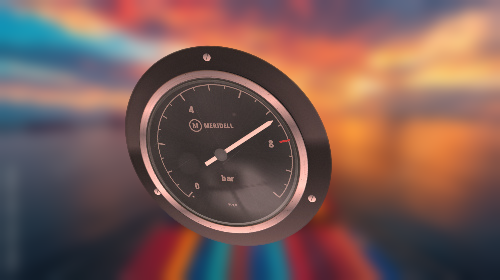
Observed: 7.25 bar
